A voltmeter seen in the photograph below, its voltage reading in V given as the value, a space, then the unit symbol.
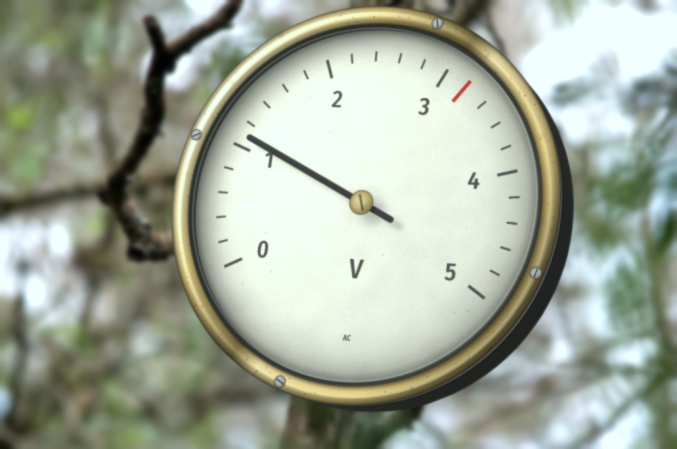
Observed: 1.1 V
